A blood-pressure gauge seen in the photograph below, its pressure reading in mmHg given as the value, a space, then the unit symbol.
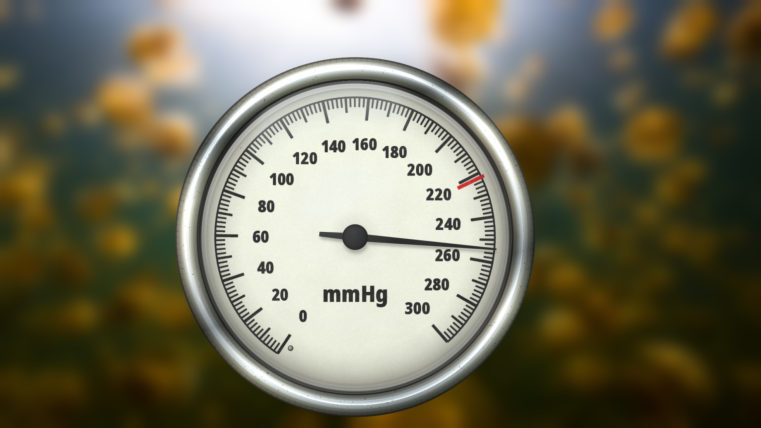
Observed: 254 mmHg
